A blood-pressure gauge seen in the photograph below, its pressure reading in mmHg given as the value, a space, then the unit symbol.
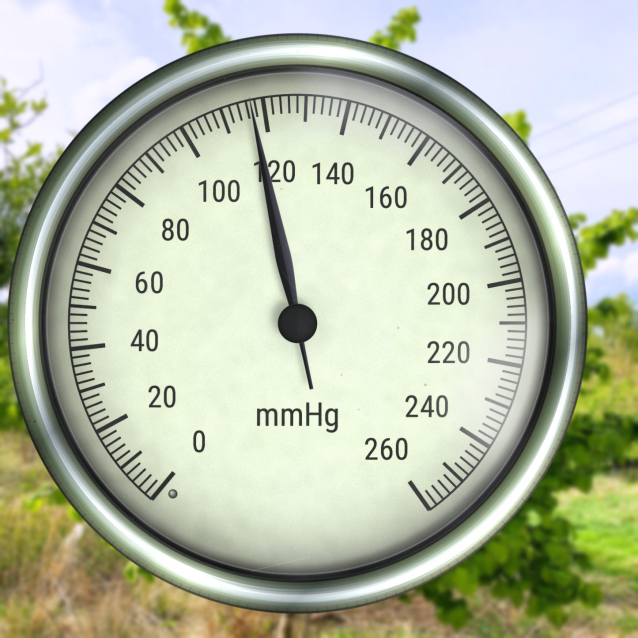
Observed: 117 mmHg
